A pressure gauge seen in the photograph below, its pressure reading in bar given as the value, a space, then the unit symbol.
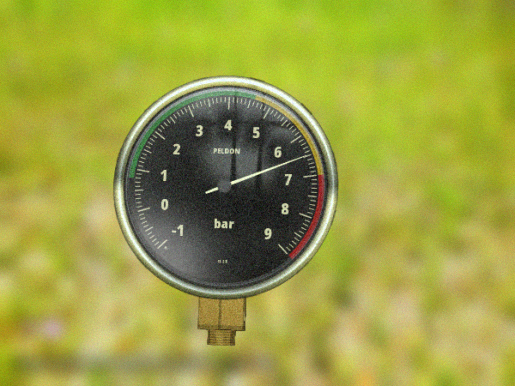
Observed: 6.5 bar
